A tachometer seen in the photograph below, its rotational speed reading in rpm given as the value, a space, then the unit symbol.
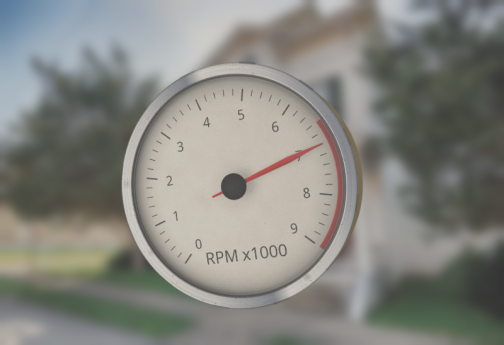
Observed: 7000 rpm
